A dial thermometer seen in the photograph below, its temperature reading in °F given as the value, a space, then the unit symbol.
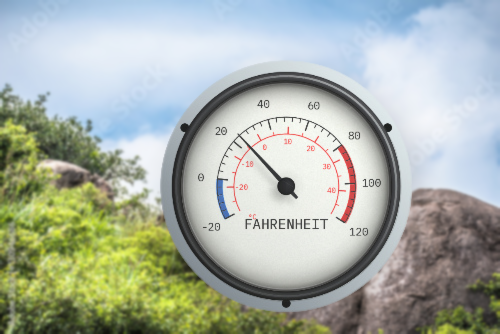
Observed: 24 °F
